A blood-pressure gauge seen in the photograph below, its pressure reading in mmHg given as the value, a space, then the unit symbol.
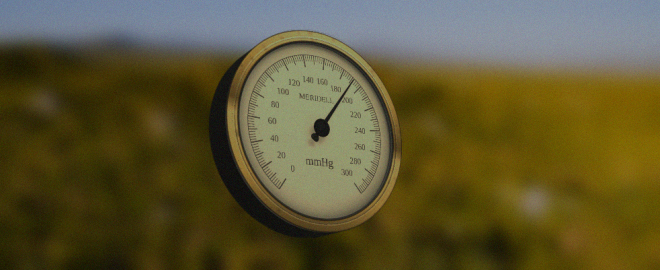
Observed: 190 mmHg
